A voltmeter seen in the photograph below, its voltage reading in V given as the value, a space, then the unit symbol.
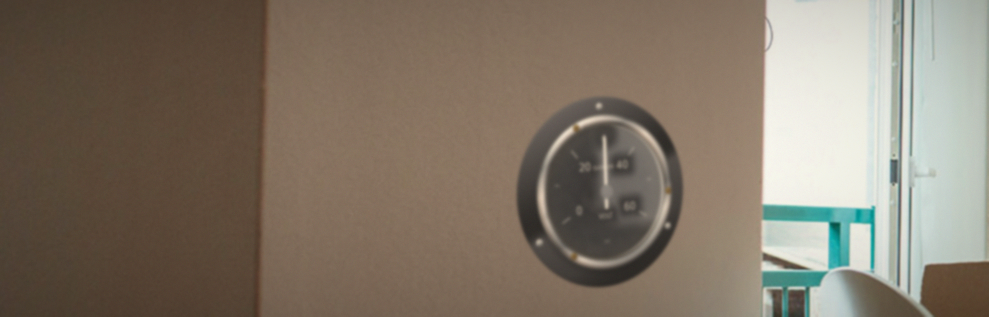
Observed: 30 V
